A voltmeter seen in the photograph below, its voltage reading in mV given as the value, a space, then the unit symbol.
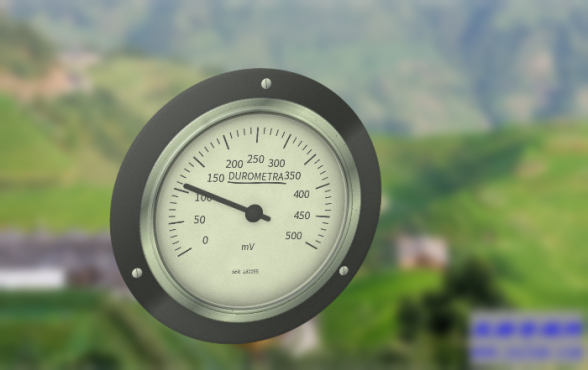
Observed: 110 mV
